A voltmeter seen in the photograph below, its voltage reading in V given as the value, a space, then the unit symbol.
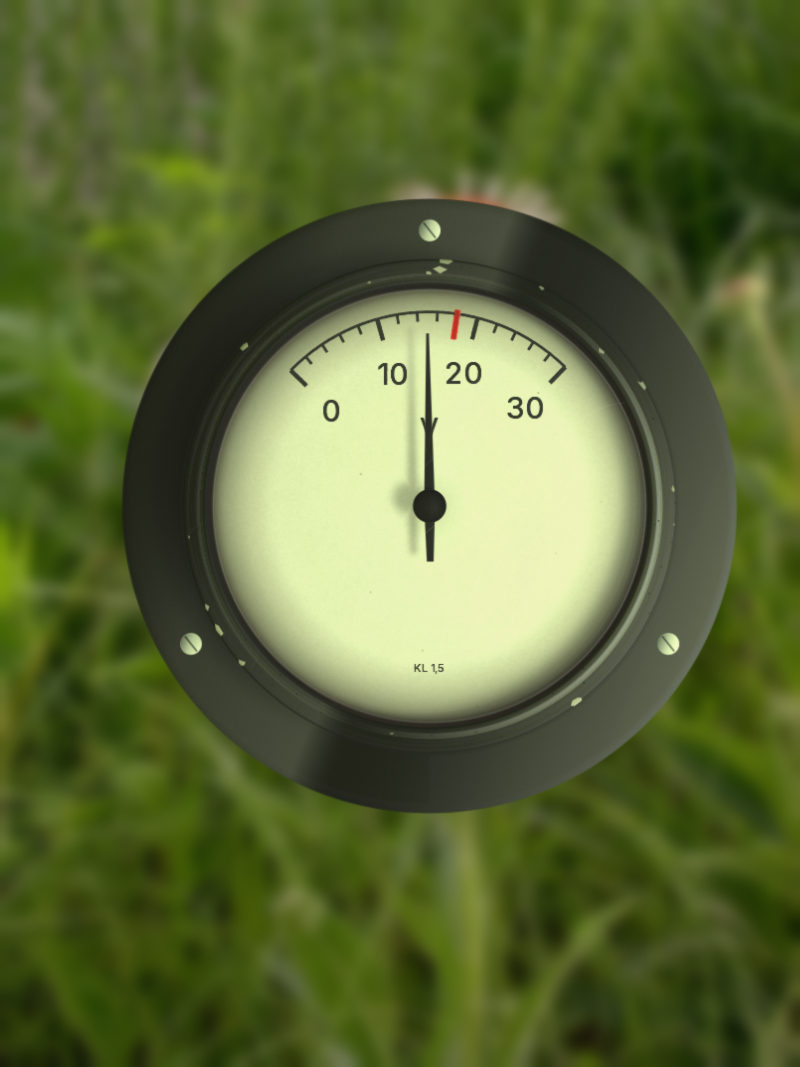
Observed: 15 V
